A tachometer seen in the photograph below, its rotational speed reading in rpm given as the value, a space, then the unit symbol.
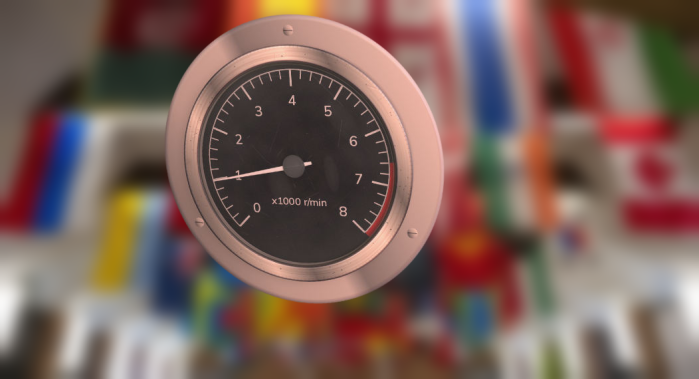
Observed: 1000 rpm
